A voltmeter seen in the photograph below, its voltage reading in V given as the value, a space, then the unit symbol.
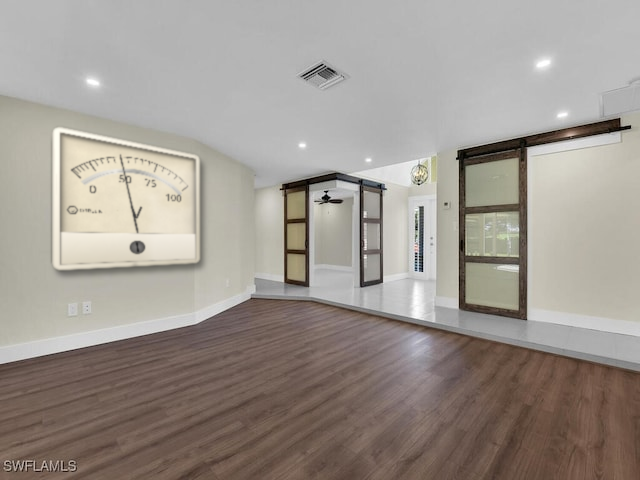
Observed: 50 V
